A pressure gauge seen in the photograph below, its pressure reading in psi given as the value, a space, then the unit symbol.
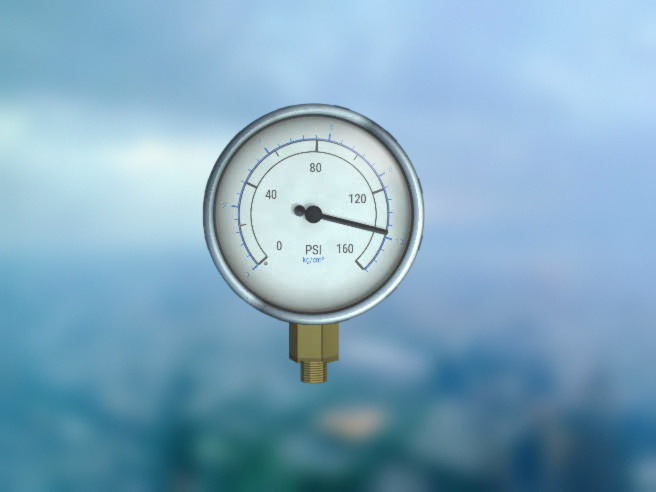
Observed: 140 psi
